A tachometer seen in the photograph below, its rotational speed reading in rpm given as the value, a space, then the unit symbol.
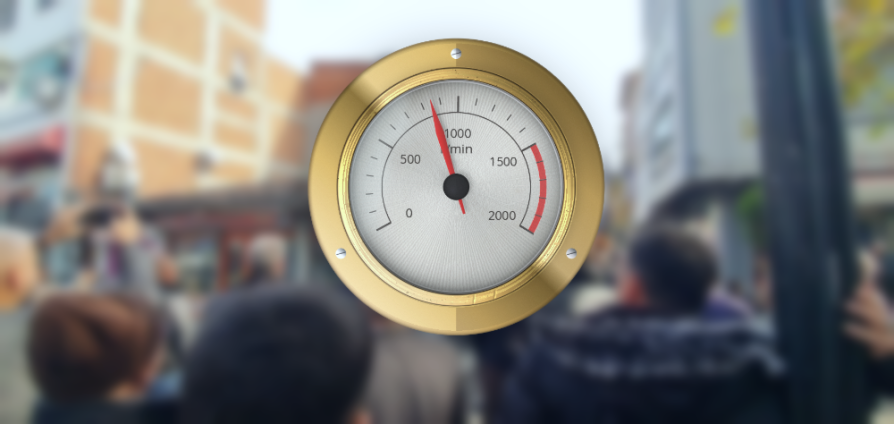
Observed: 850 rpm
